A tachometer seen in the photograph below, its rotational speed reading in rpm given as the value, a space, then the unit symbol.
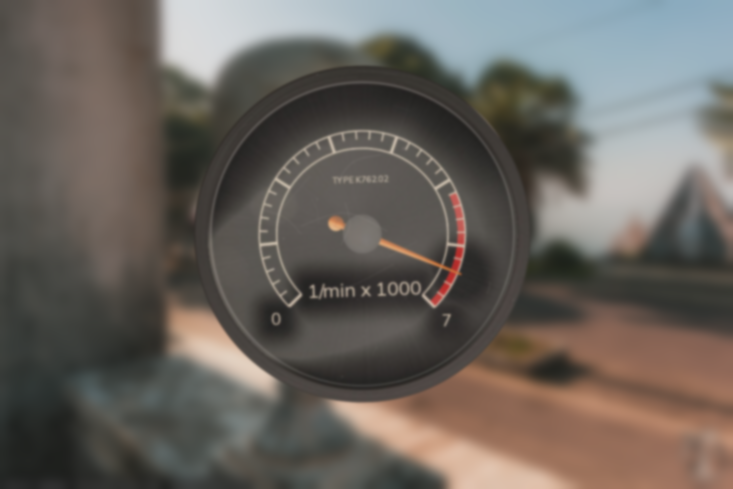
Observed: 6400 rpm
